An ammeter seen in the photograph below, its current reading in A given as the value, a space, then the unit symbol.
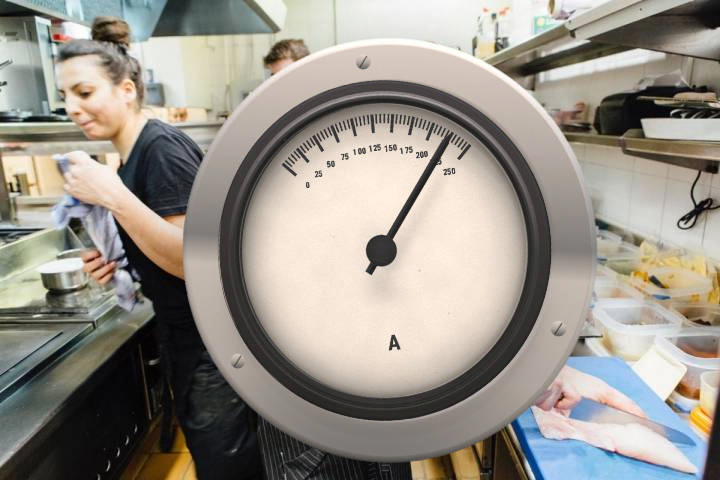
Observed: 225 A
